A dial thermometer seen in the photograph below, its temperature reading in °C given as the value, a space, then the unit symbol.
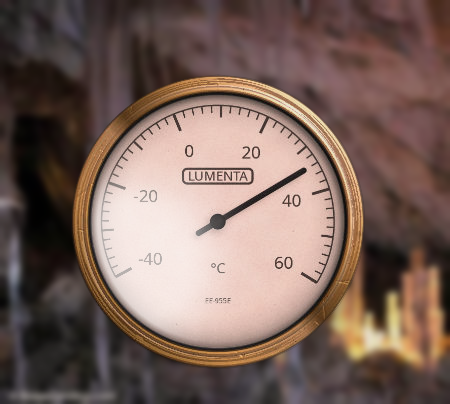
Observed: 34 °C
